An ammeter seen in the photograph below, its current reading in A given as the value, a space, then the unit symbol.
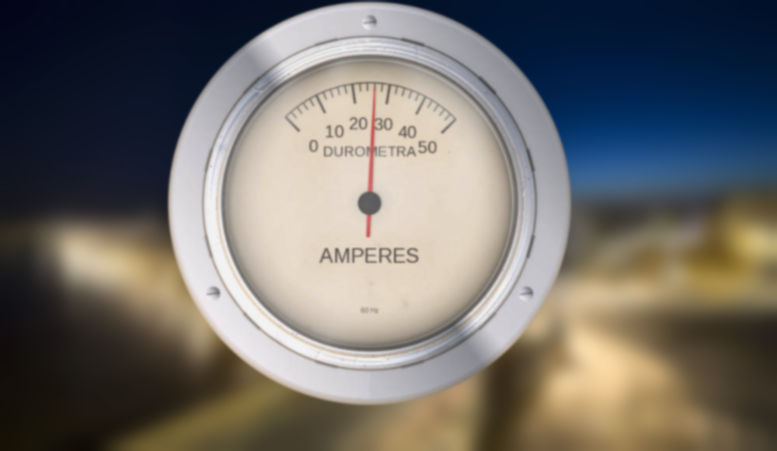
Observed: 26 A
